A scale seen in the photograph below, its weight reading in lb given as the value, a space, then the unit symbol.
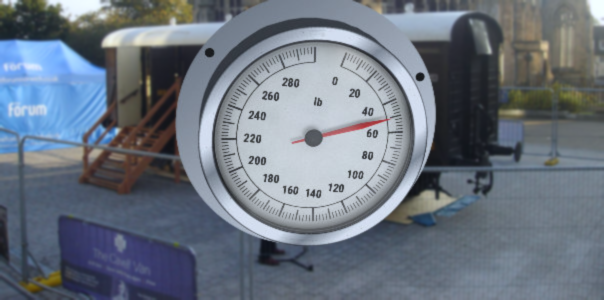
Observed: 50 lb
